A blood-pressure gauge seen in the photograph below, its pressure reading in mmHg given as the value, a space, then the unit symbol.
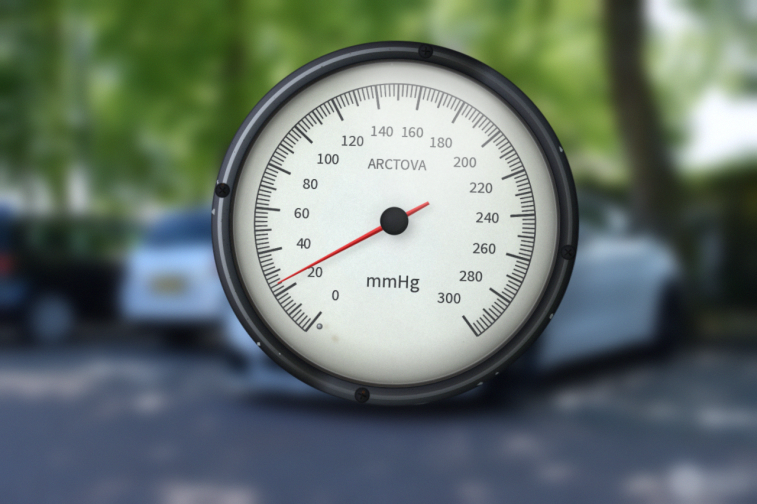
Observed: 24 mmHg
